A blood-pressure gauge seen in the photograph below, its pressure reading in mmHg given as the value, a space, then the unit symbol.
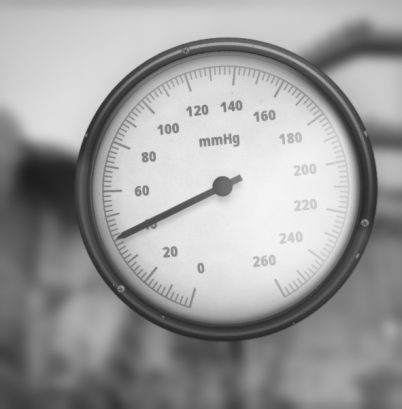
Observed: 40 mmHg
